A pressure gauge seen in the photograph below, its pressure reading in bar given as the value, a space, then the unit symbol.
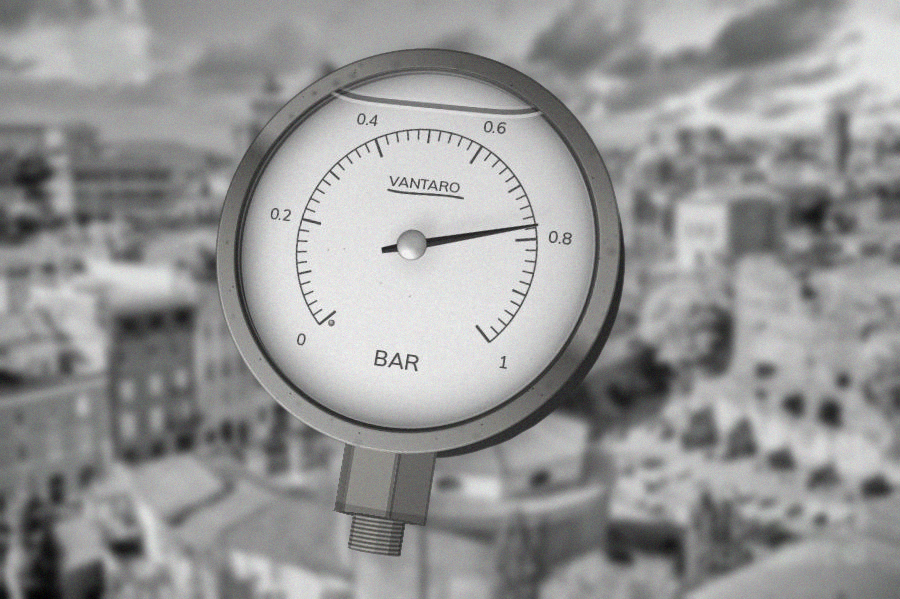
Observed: 0.78 bar
